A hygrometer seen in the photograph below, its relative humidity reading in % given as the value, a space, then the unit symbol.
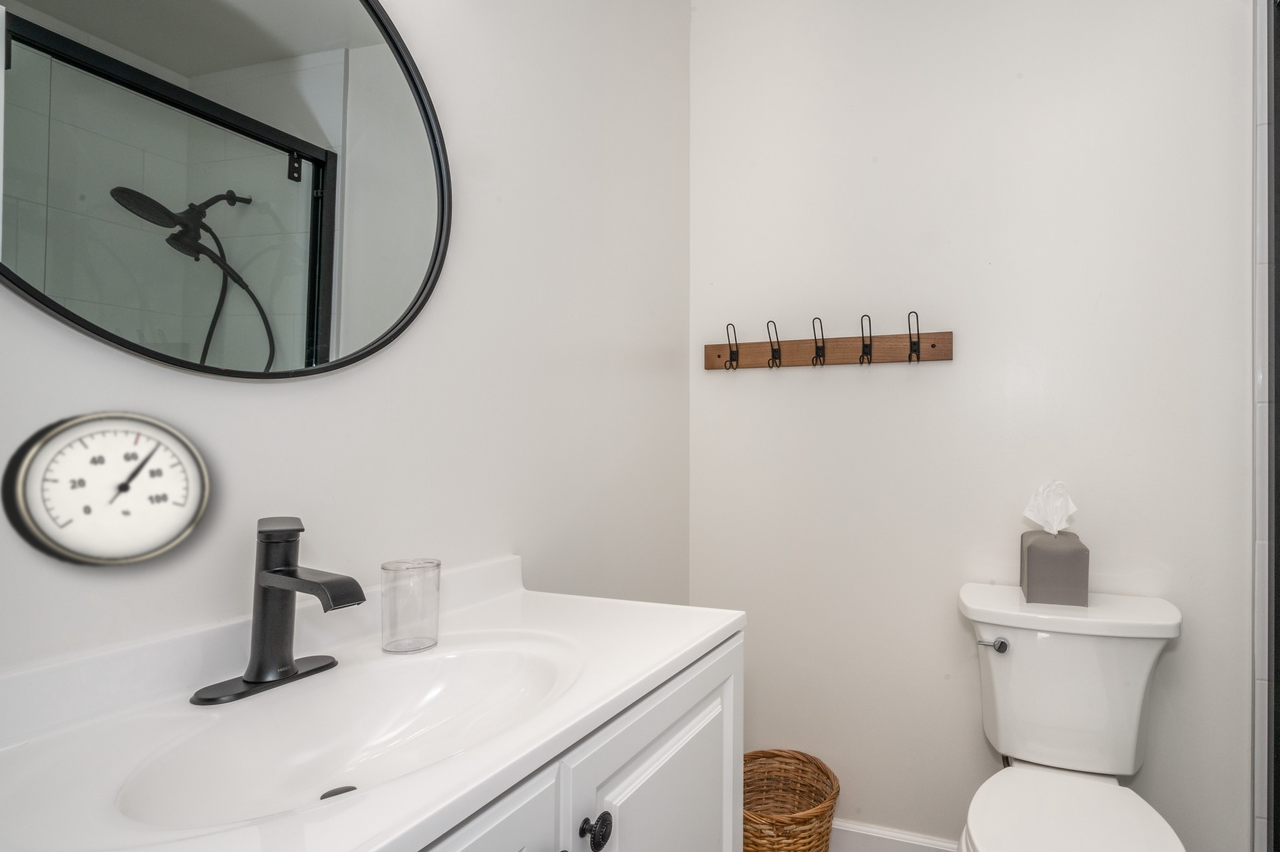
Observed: 68 %
